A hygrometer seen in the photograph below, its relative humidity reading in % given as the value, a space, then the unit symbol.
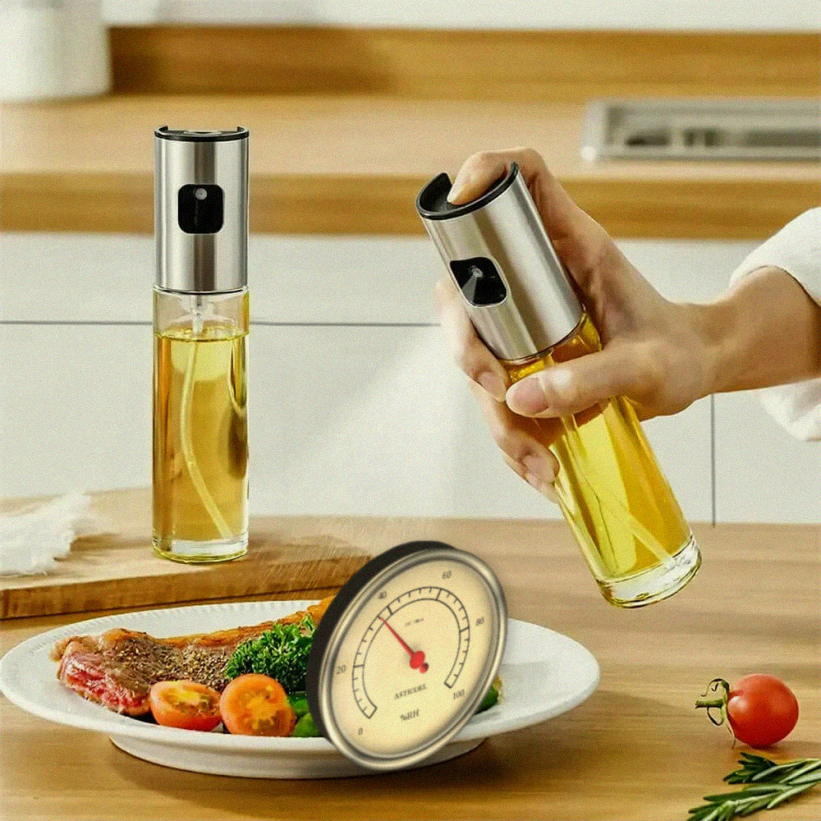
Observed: 36 %
